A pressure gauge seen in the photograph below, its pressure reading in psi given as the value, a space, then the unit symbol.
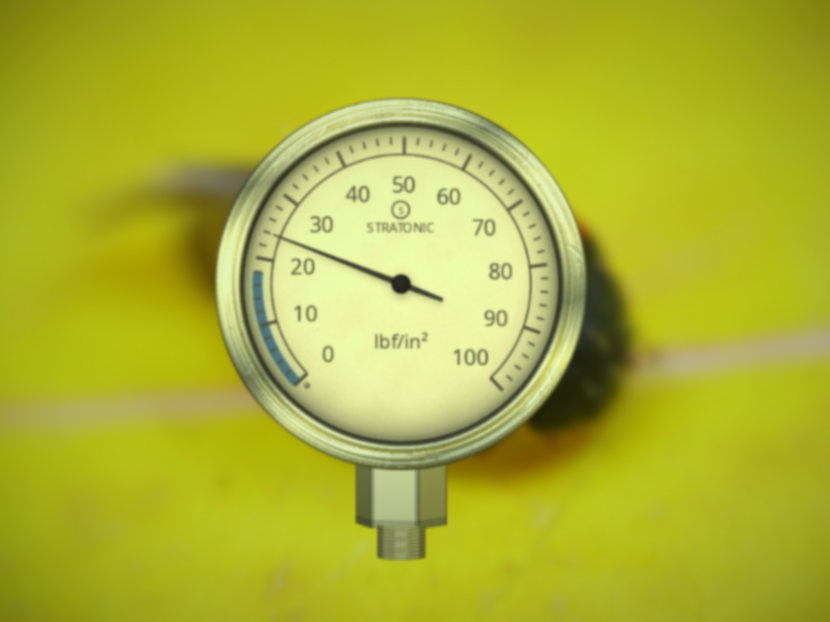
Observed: 24 psi
